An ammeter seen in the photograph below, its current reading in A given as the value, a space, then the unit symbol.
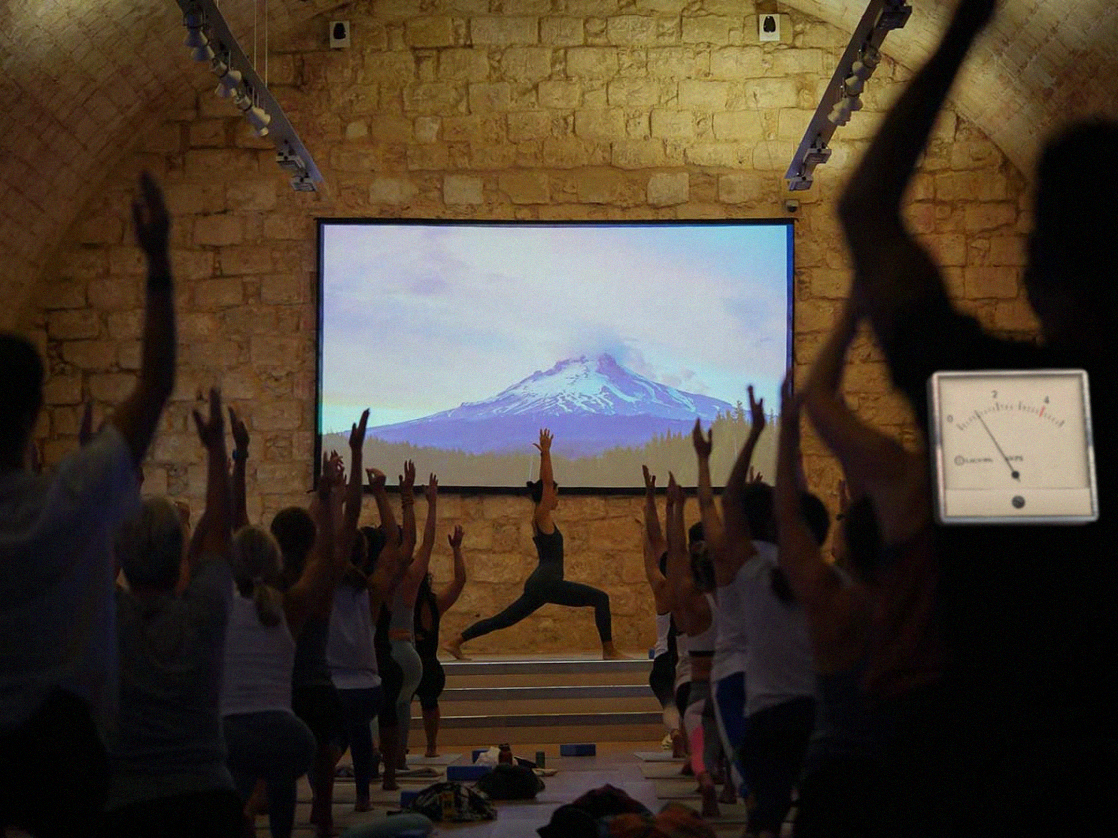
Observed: 1 A
